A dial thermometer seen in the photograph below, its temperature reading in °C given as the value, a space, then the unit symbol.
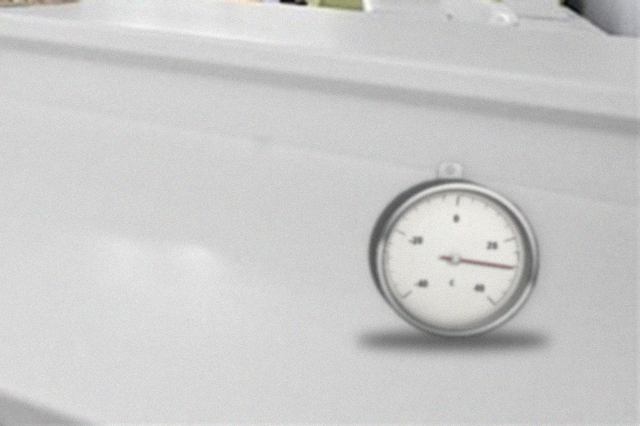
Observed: 28 °C
